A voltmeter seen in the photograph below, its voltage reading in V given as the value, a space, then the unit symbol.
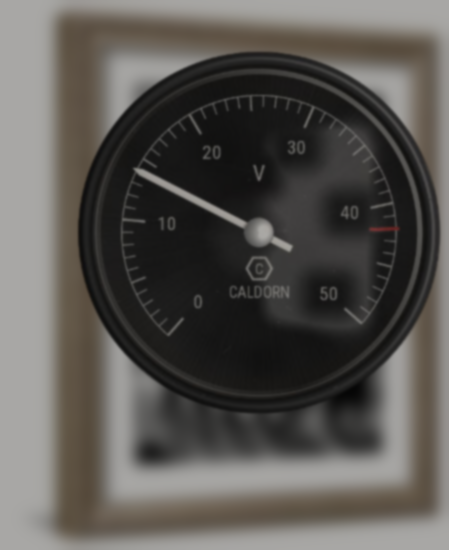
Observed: 14 V
